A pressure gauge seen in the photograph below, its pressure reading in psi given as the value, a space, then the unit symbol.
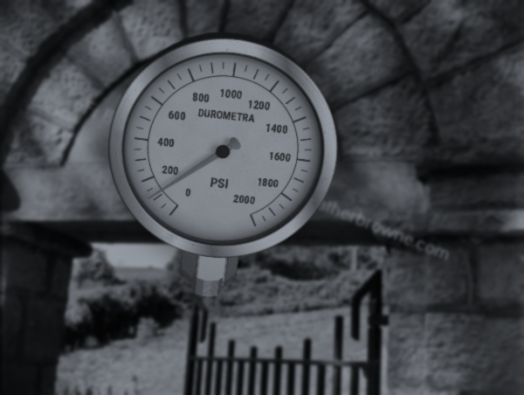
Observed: 125 psi
